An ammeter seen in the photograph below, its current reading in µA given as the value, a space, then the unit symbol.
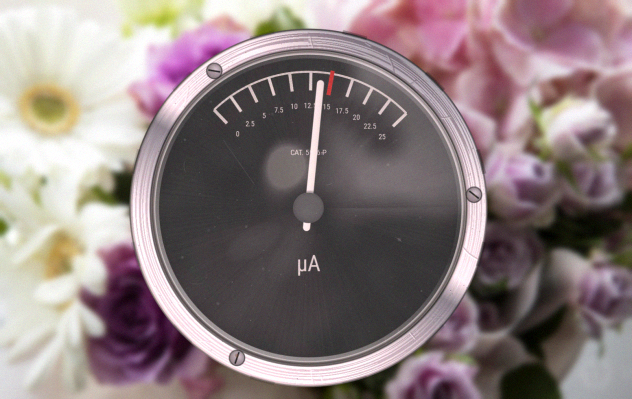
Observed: 13.75 µA
